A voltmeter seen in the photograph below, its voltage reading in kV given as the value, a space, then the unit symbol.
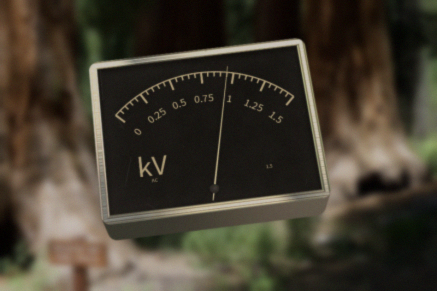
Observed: 0.95 kV
